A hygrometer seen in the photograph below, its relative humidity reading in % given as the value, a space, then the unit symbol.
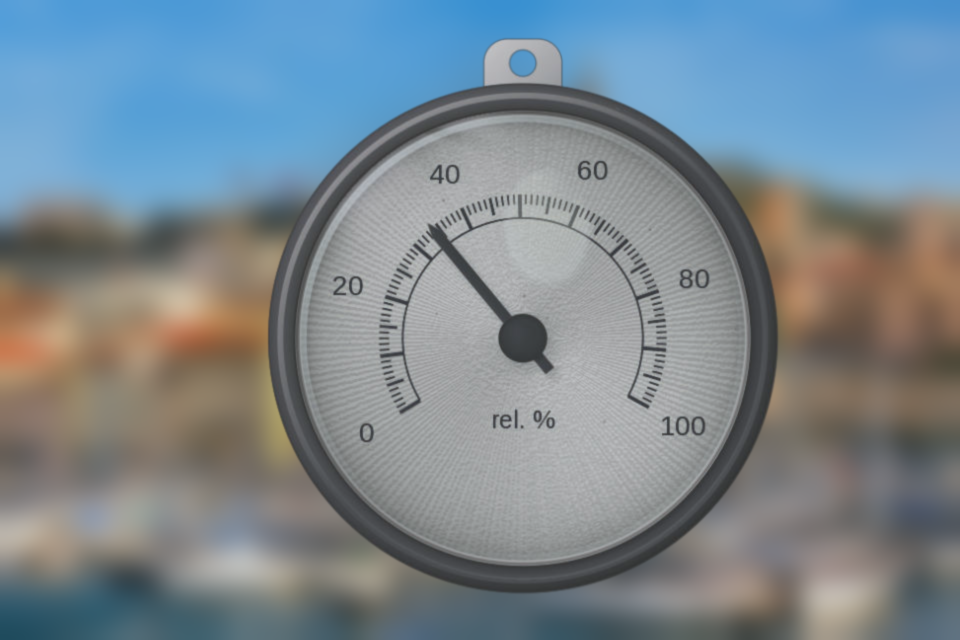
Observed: 34 %
